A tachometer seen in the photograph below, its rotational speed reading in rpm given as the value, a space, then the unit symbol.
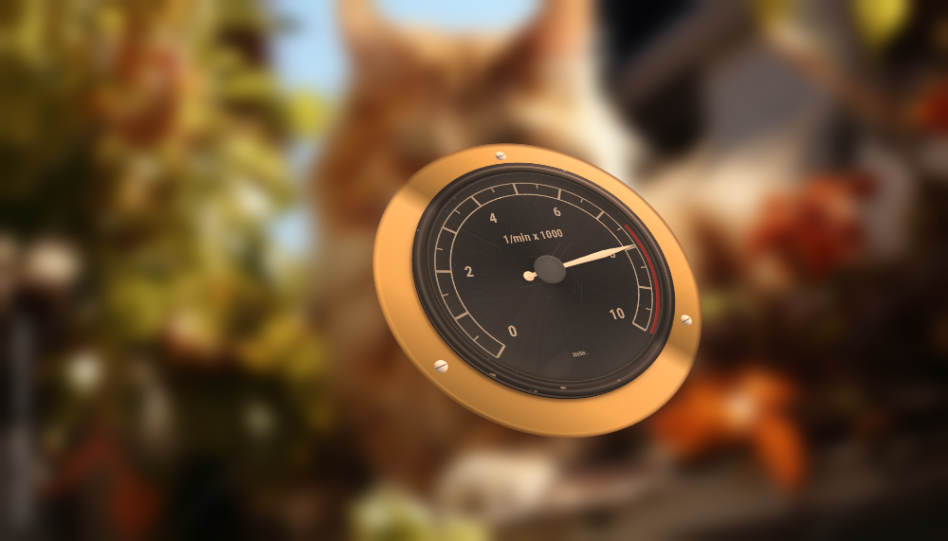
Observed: 8000 rpm
